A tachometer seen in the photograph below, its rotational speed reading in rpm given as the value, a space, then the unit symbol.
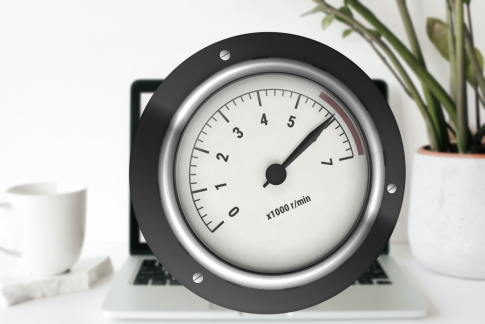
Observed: 5900 rpm
